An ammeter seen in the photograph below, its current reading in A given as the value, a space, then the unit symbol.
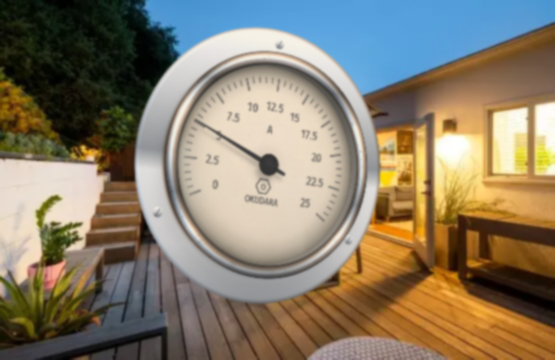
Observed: 5 A
